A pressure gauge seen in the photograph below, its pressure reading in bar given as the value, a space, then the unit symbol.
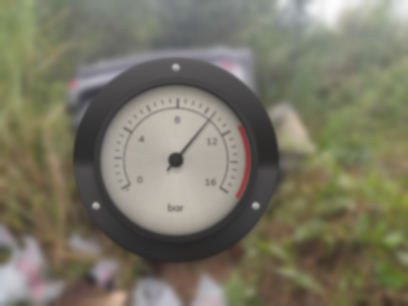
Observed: 10.5 bar
